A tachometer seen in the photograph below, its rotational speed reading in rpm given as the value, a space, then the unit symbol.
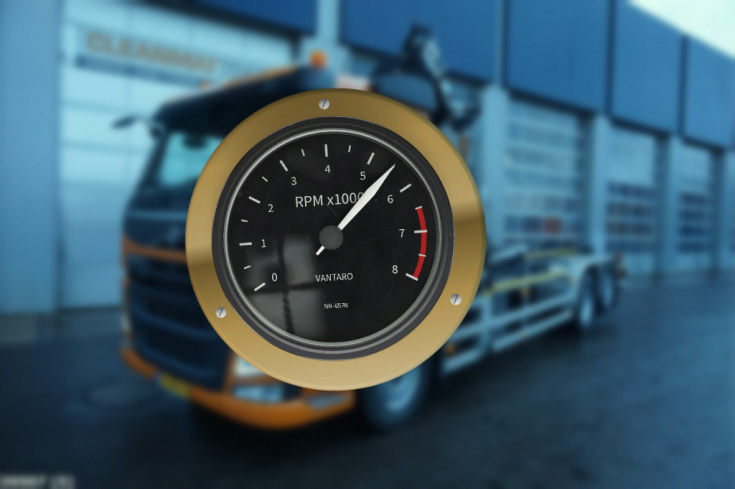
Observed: 5500 rpm
